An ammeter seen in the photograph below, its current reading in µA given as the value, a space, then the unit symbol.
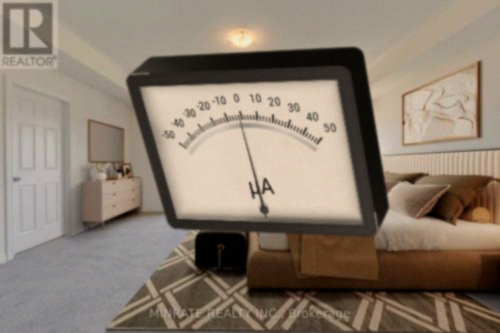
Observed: 0 µA
